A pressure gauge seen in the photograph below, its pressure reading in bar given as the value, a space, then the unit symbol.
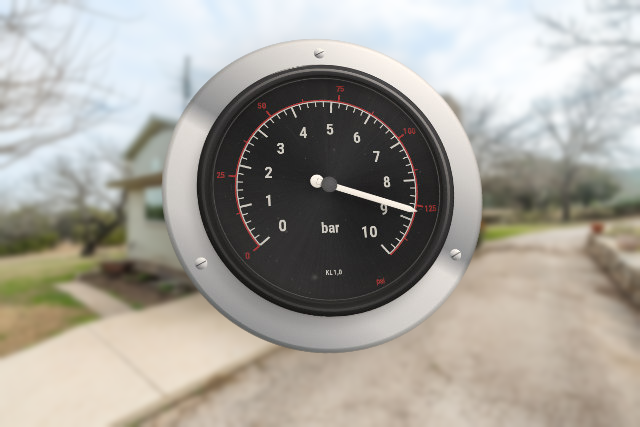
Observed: 8.8 bar
